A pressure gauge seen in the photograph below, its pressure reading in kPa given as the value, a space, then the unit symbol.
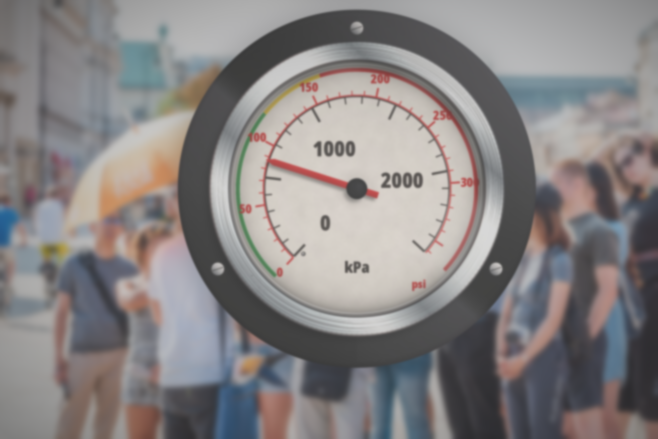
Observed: 600 kPa
